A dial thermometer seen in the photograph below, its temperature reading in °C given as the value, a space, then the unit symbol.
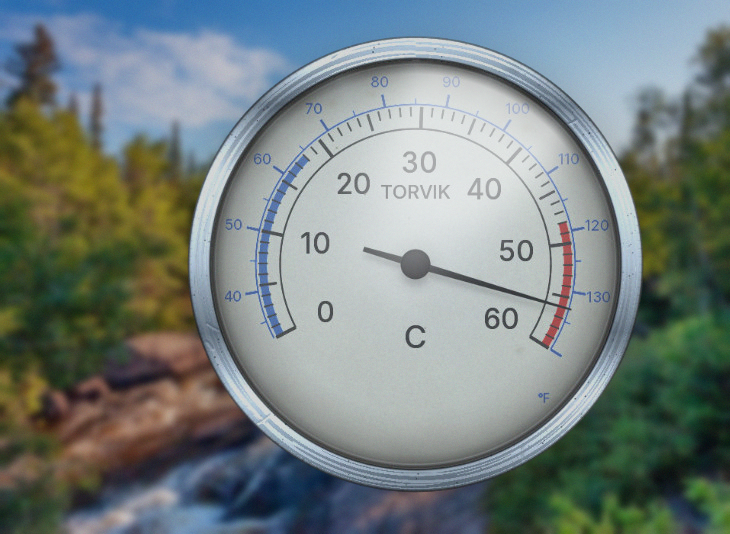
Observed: 56 °C
